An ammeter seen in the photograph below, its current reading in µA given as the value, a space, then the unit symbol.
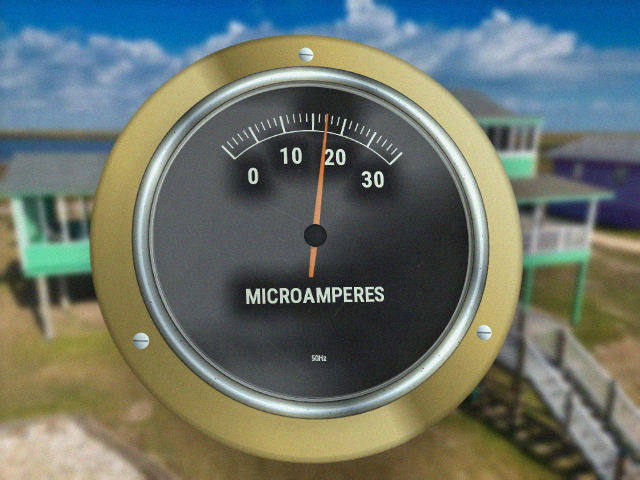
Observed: 17 µA
